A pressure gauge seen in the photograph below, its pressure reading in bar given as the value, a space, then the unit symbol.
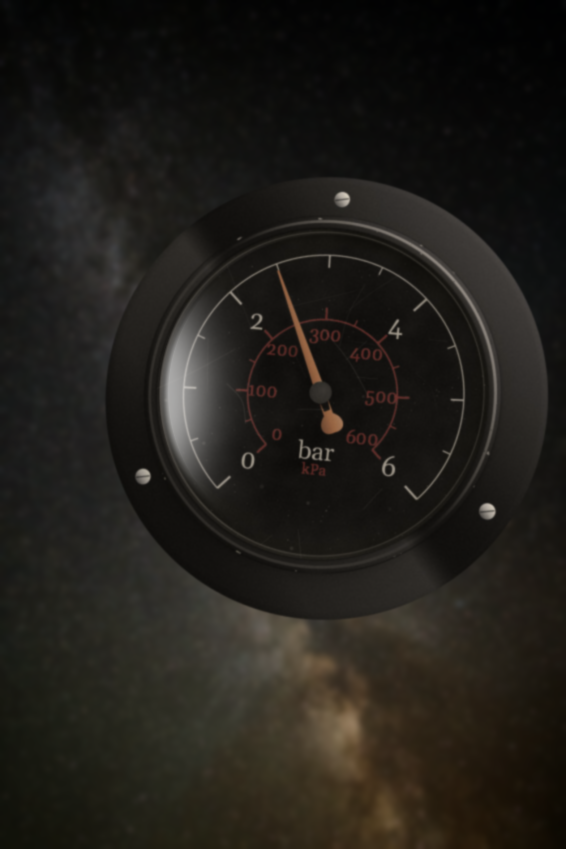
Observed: 2.5 bar
